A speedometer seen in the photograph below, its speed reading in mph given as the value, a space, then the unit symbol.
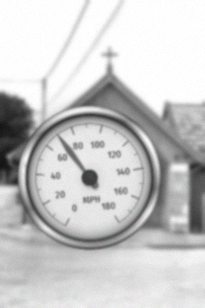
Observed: 70 mph
